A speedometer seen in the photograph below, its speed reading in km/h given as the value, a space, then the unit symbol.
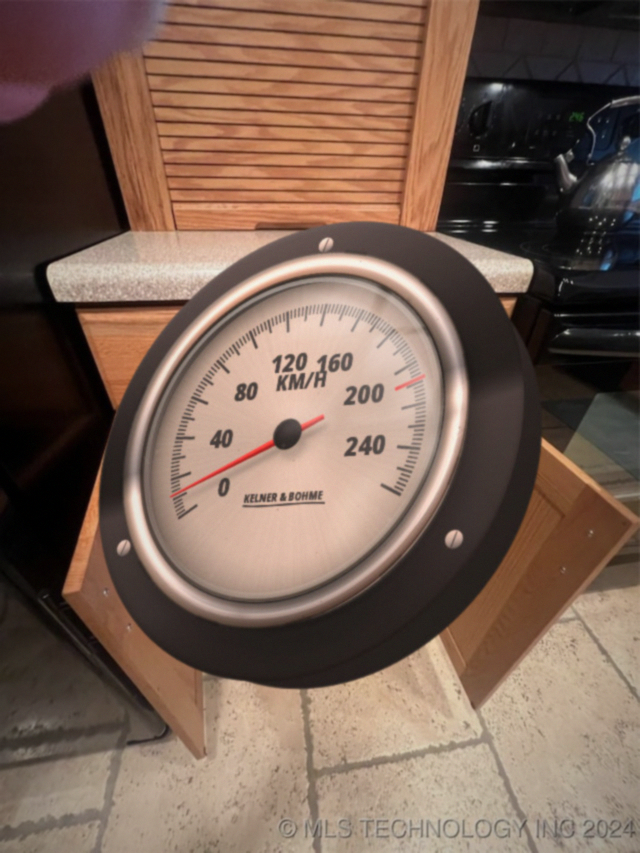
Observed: 10 km/h
